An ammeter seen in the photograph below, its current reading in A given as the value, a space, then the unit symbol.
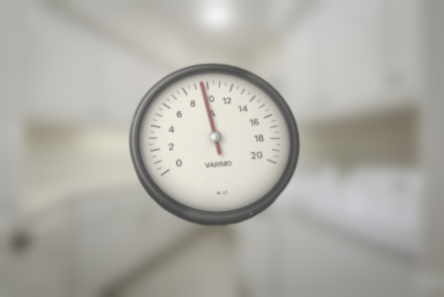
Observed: 9.5 A
